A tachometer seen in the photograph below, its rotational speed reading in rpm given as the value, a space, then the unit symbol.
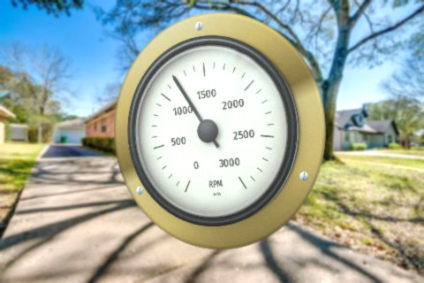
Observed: 1200 rpm
